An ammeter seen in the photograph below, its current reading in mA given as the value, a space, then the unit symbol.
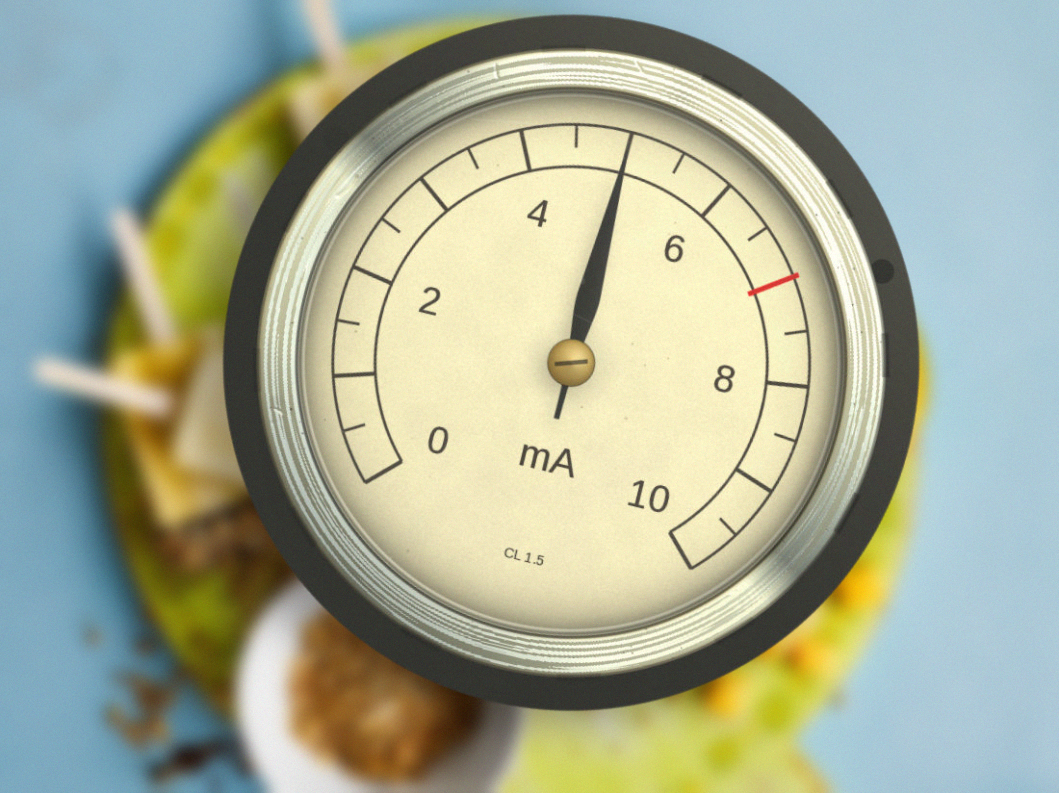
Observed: 5 mA
